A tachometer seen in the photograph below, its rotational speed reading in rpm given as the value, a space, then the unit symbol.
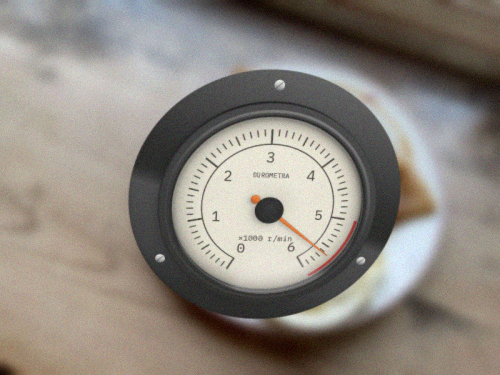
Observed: 5600 rpm
